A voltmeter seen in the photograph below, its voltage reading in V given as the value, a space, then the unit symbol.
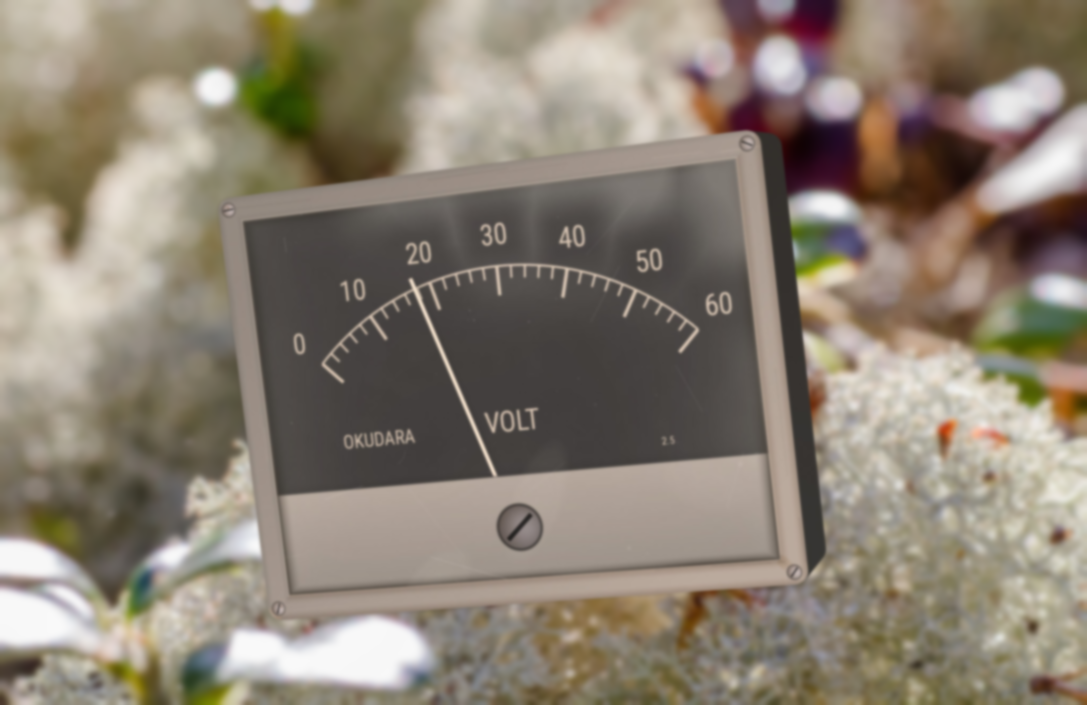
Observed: 18 V
